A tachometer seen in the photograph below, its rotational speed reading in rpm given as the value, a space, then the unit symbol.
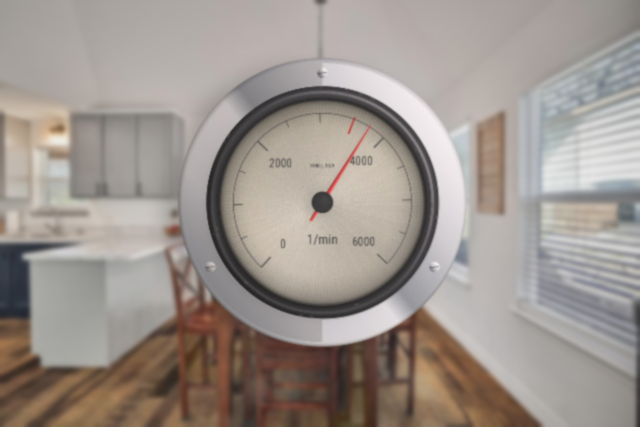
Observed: 3750 rpm
